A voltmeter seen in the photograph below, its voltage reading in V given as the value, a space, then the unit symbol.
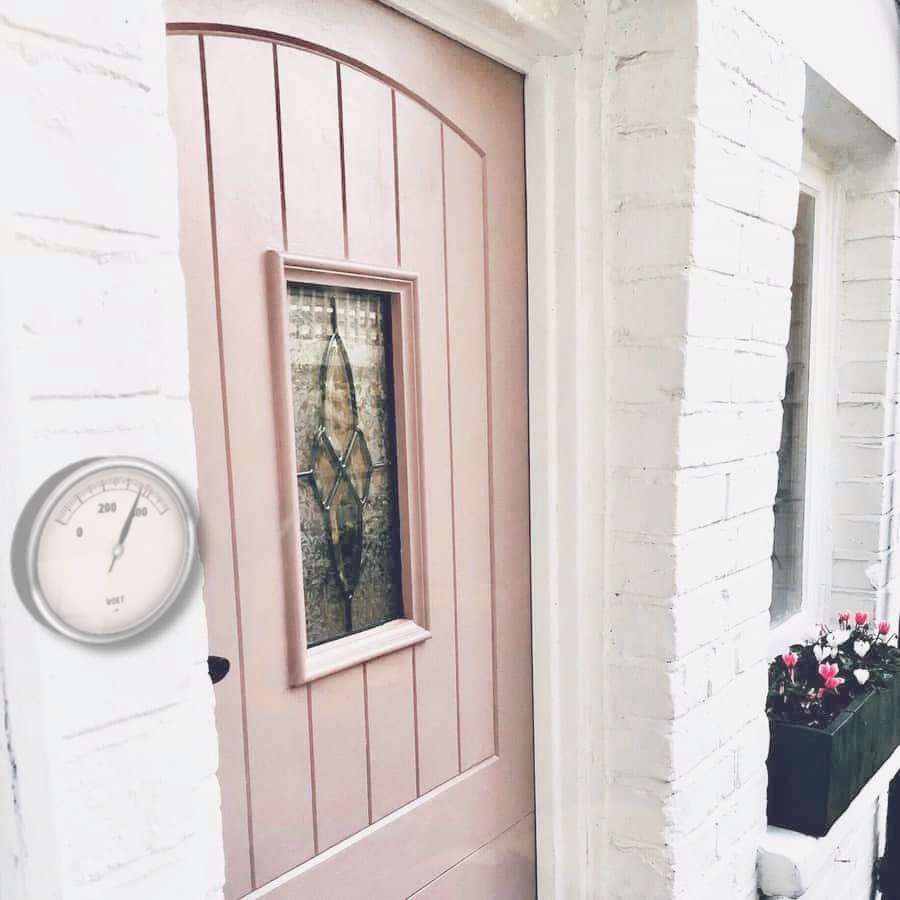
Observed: 350 V
